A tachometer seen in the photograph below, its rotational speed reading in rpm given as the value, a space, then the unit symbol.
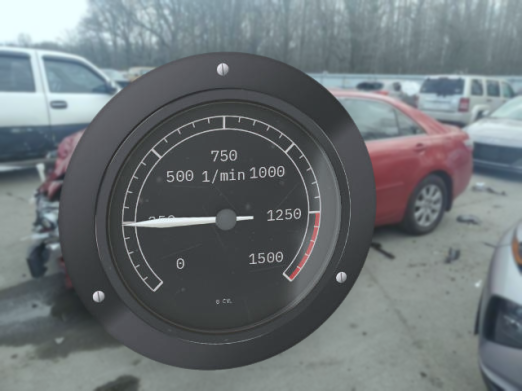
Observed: 250 rpm
